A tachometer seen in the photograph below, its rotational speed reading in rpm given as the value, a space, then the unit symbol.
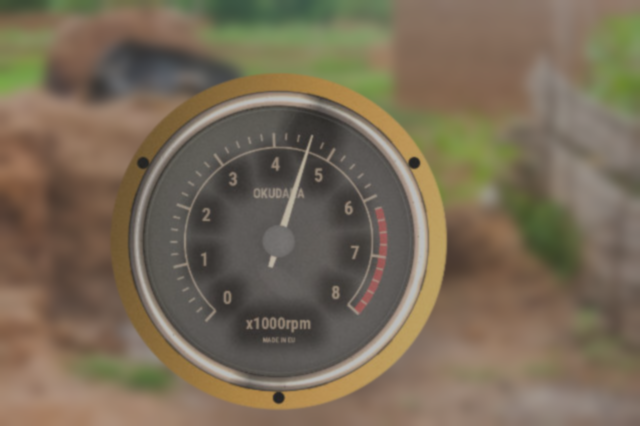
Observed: 4600 rpm
